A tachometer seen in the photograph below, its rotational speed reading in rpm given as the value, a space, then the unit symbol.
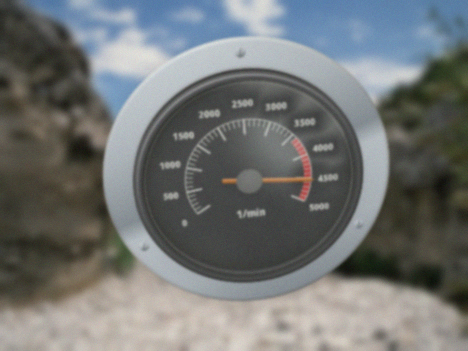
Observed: 4500 rpm
